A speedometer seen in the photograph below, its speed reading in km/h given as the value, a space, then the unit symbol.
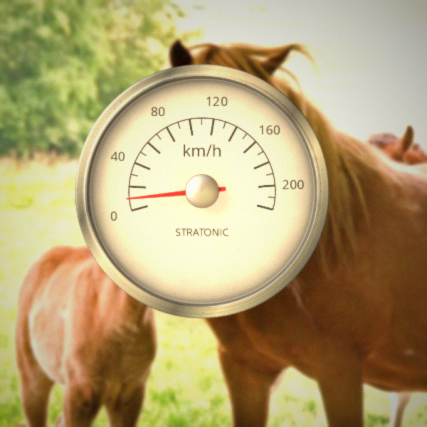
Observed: 10 km/h
